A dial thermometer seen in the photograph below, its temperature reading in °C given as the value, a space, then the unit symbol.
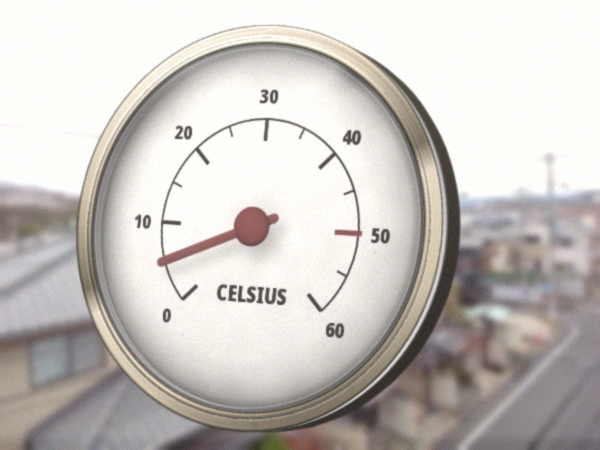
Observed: 5 °C
